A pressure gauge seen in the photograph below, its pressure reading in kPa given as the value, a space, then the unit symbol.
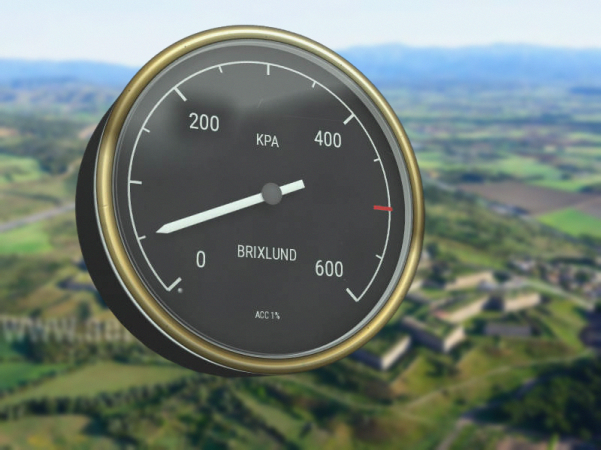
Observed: 50 kPa
